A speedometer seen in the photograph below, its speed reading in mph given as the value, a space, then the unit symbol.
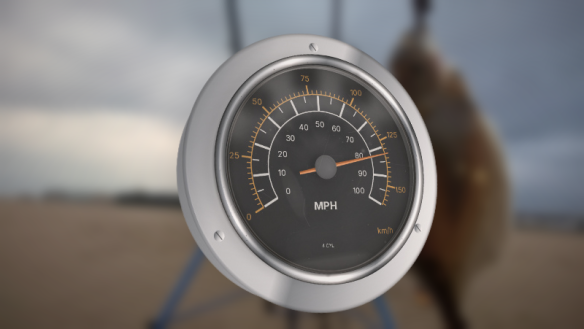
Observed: 82.5 mph
